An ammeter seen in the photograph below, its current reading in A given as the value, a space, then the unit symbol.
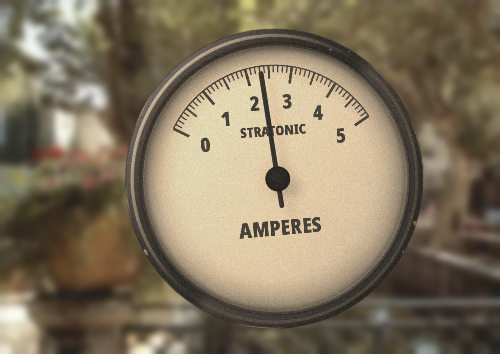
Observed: 2.3 A
